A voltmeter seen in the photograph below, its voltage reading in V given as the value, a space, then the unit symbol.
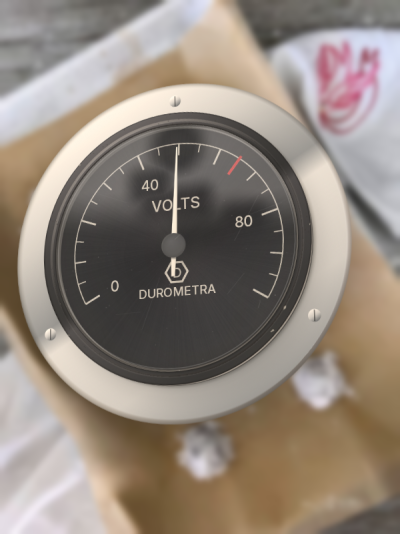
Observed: 50 V
